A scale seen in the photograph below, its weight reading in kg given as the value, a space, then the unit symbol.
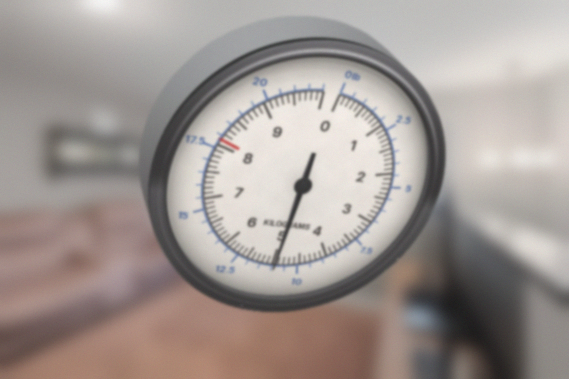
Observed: 5 kg
